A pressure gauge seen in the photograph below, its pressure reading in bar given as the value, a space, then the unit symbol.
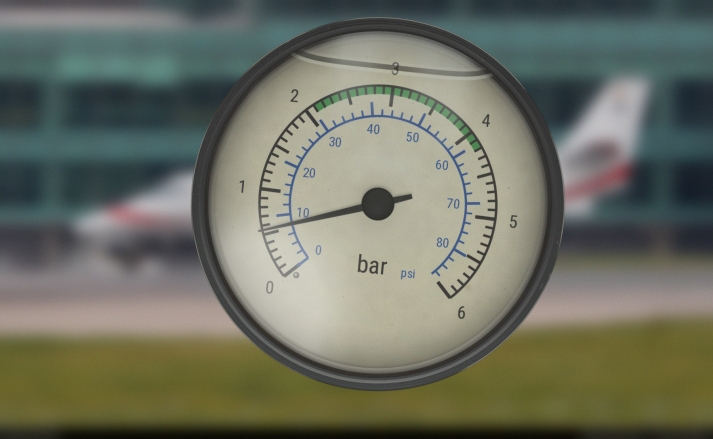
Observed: 0.55 bar
